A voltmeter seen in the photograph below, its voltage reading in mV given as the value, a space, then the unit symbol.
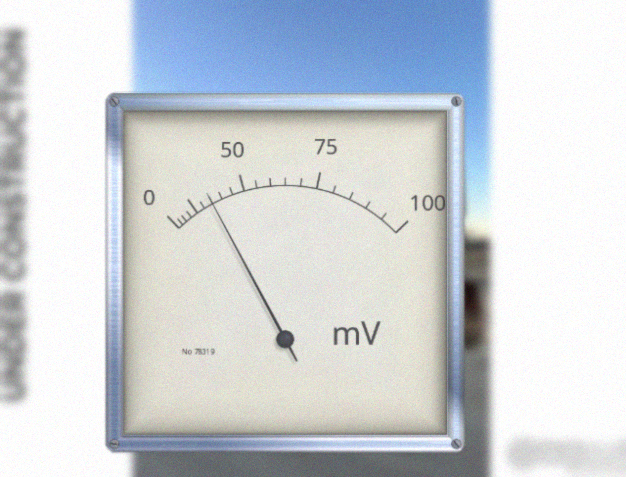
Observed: 35 mV
